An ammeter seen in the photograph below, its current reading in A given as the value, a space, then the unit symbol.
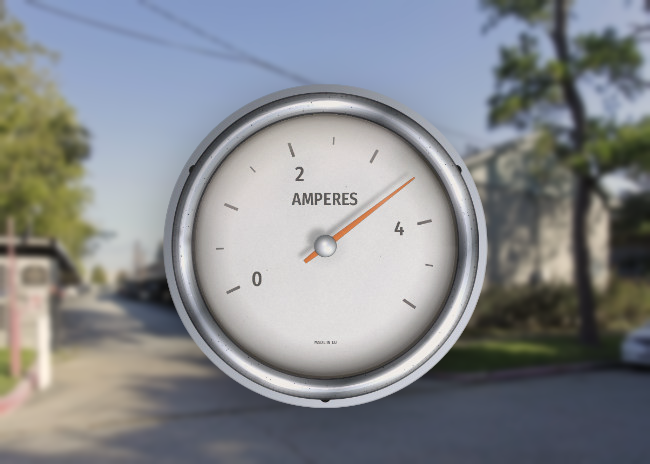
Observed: 3.5 A
